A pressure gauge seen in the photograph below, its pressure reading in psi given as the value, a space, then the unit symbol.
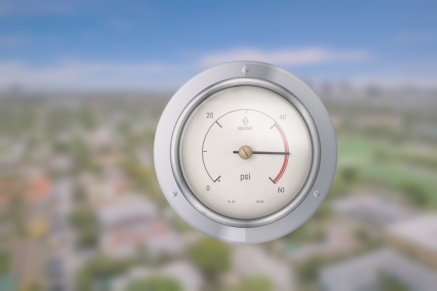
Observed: 50 psi
